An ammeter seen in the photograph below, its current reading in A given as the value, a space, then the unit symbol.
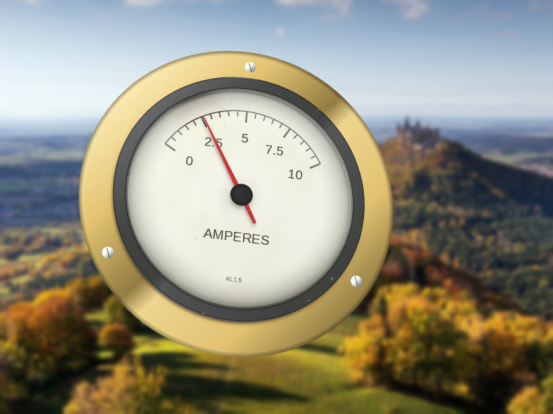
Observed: 2.5 A
